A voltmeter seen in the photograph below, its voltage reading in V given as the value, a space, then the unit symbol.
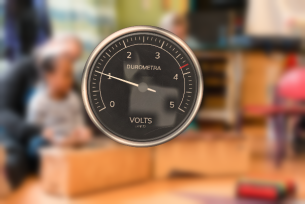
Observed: 1 V
